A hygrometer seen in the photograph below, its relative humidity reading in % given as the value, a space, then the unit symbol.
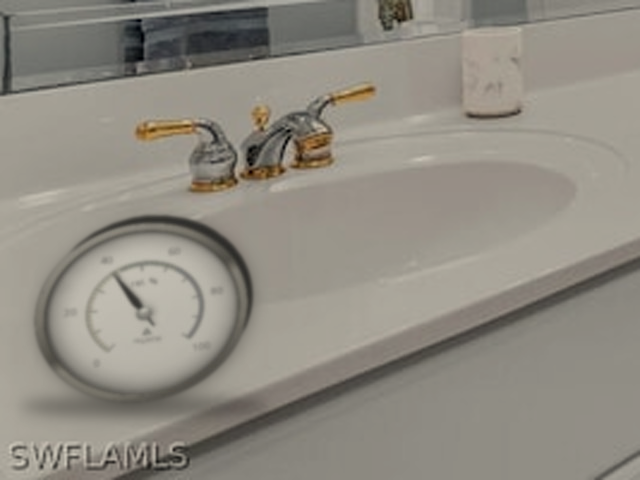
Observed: 40 %
